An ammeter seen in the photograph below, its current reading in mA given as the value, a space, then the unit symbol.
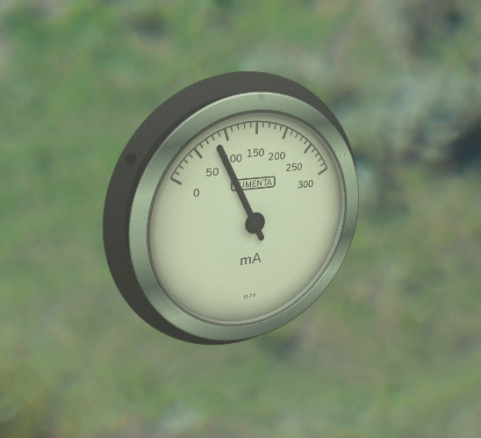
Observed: 80 mA
